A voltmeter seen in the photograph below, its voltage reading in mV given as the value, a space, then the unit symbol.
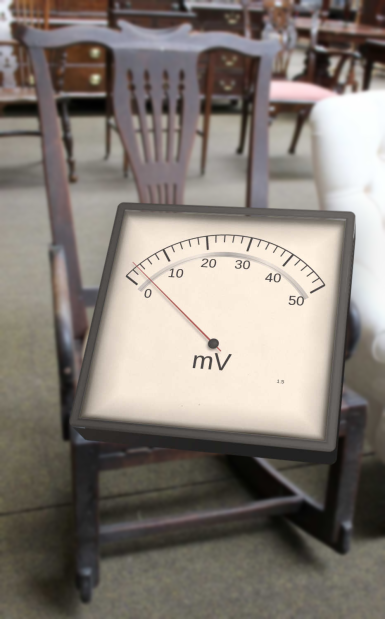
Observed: 3 mV
